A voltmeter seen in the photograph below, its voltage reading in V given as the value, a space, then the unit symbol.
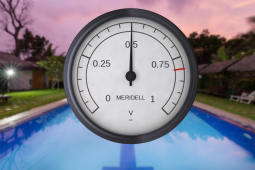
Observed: 0.5 V
